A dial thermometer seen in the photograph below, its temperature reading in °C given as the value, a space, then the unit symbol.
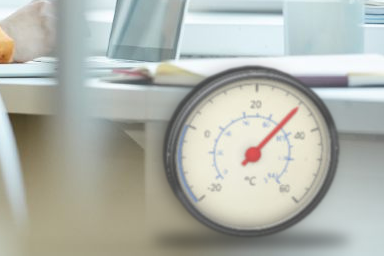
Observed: 32 °C
